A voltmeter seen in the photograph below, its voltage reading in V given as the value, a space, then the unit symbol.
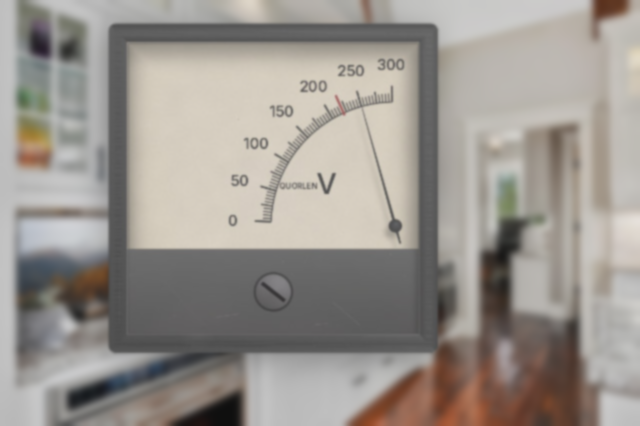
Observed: 250 V
